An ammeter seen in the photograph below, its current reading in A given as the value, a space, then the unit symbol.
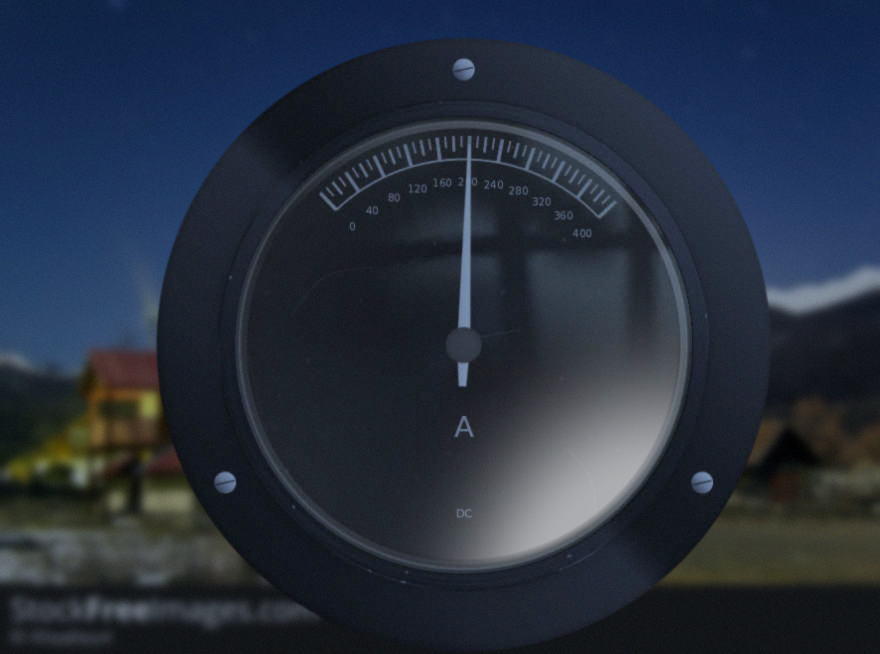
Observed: 200 A
